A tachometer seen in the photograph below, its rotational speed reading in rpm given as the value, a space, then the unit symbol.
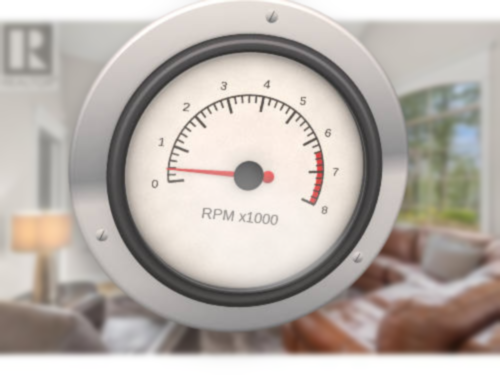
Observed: 400 rpm
